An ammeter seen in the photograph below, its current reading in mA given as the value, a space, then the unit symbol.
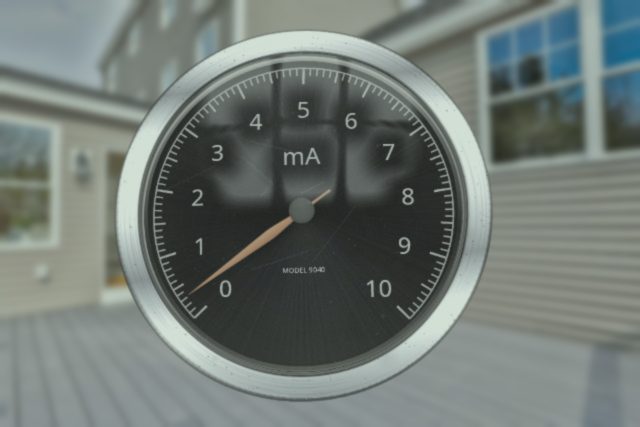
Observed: 0.3 mA
